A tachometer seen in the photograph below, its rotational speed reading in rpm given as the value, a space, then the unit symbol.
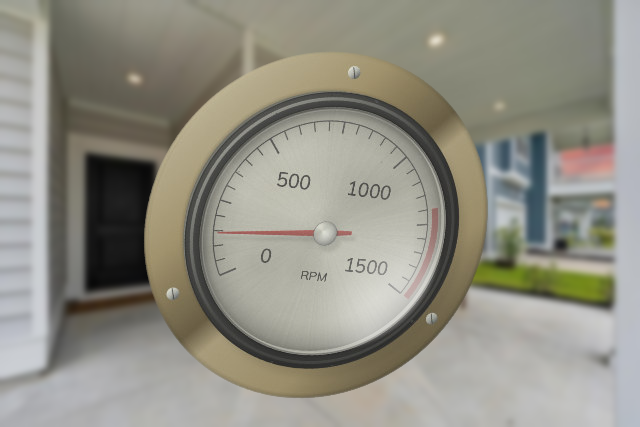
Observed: 150 rpm
